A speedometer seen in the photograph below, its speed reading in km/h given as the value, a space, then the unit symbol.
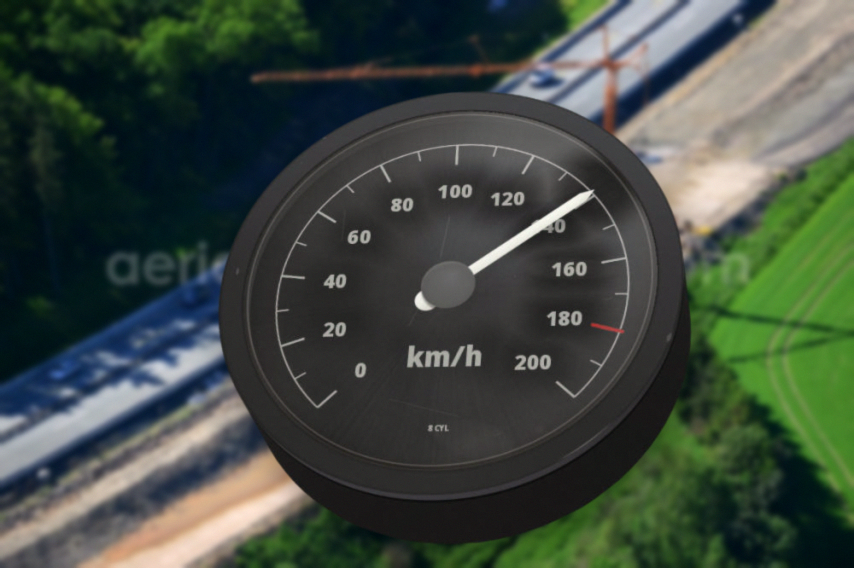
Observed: 140 km/h
